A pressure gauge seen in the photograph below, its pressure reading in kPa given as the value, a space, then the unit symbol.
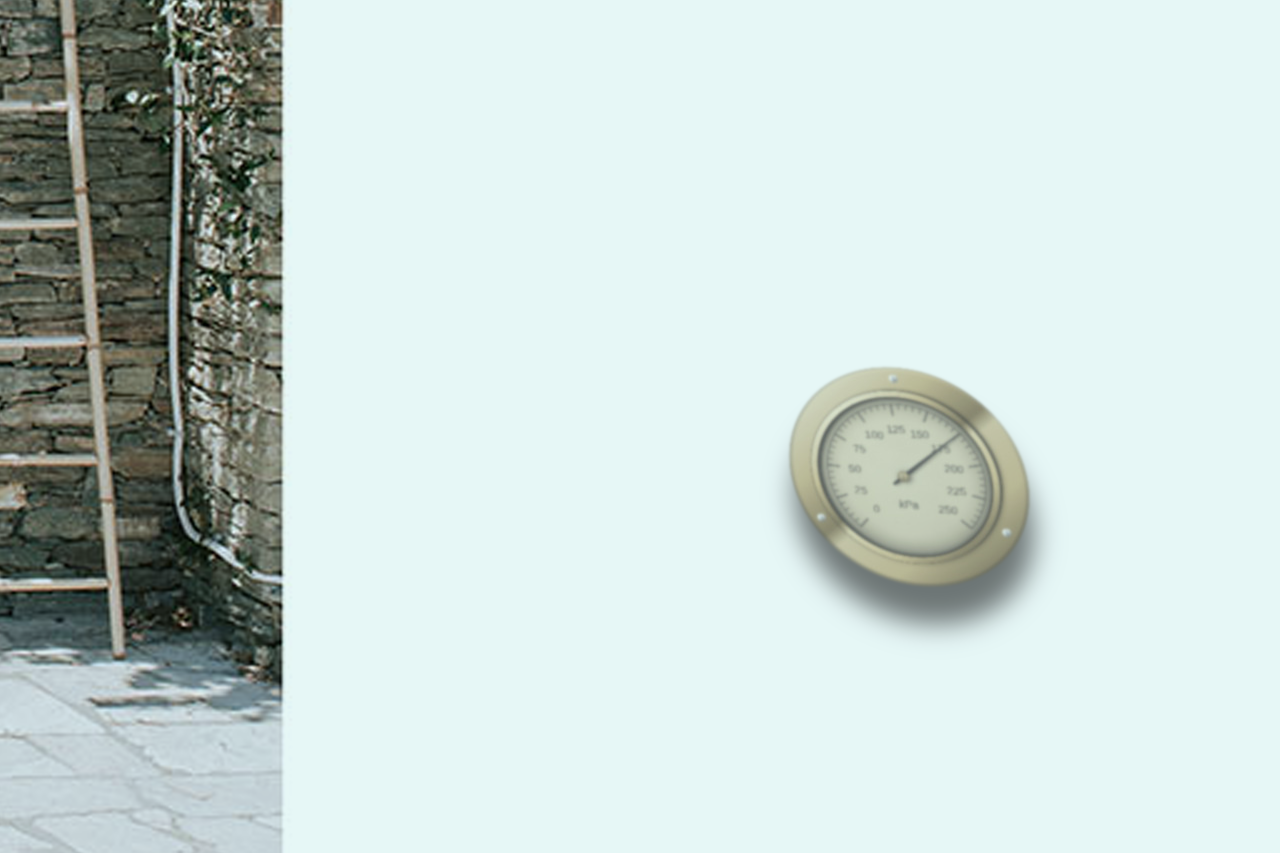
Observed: 175 kPa
